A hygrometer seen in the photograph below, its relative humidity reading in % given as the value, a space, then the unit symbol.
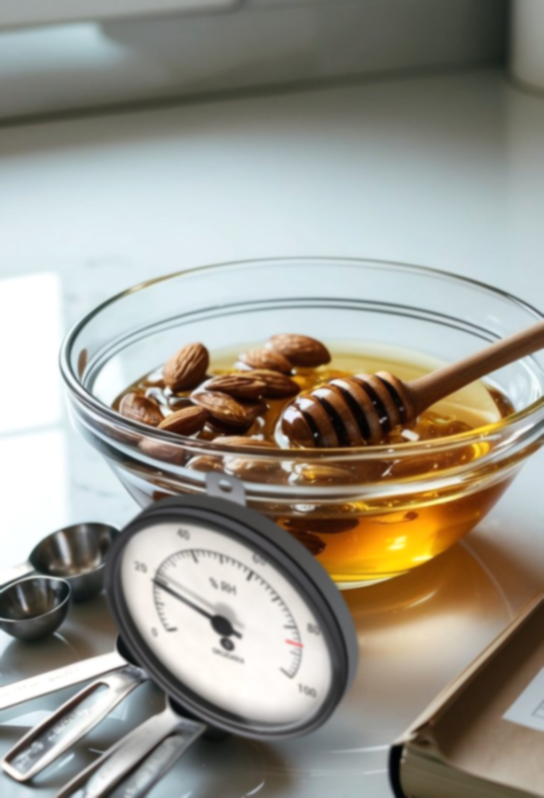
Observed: 20 %
